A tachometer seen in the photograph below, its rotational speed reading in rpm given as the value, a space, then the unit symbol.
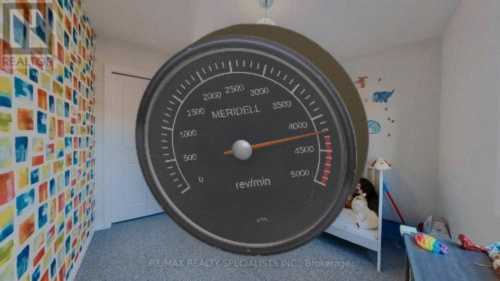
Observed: 4200 rpm
